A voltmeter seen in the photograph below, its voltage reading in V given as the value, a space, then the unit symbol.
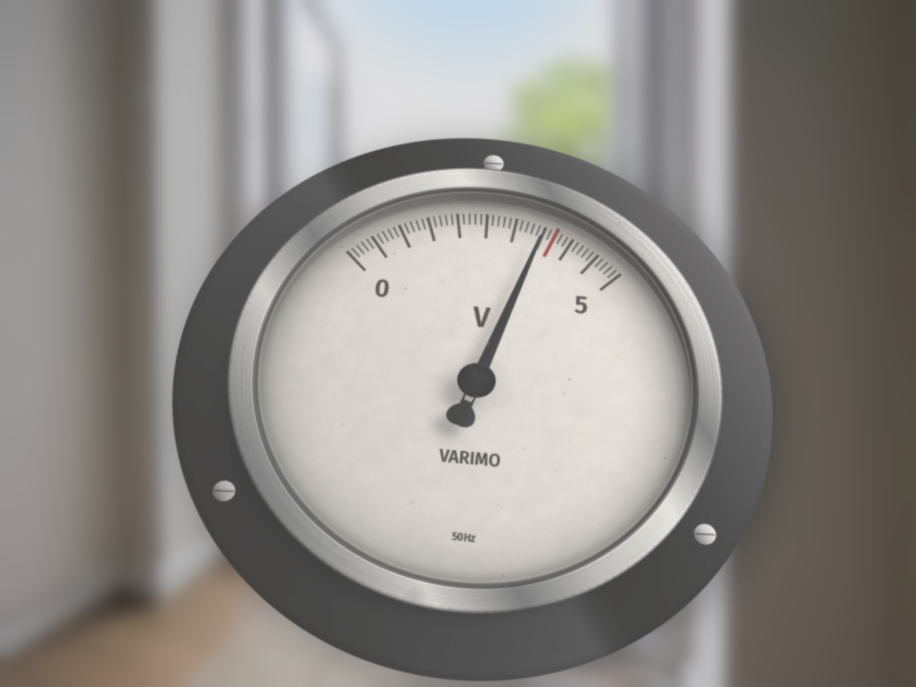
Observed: 3.5 V
